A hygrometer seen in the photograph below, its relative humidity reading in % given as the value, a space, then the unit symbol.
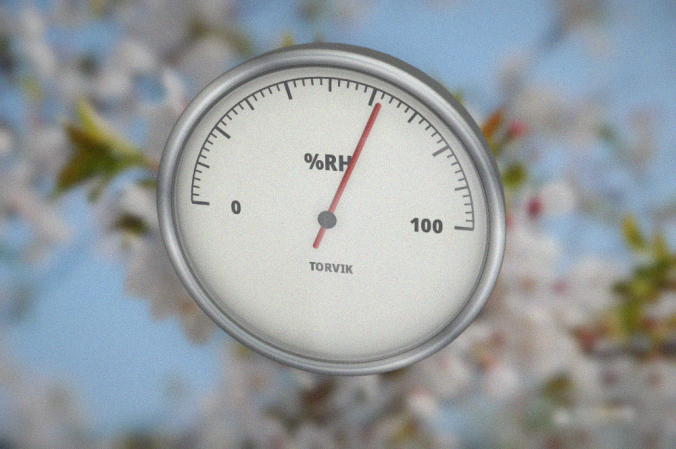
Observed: 62 %
